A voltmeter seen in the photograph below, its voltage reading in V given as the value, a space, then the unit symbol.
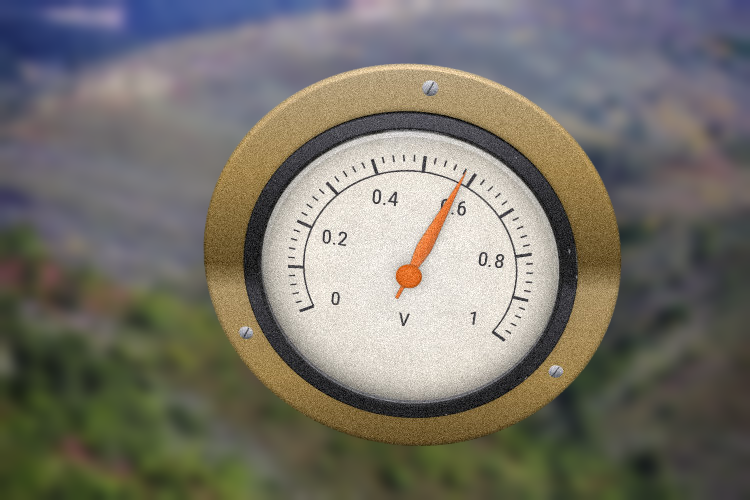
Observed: 0.58 V
